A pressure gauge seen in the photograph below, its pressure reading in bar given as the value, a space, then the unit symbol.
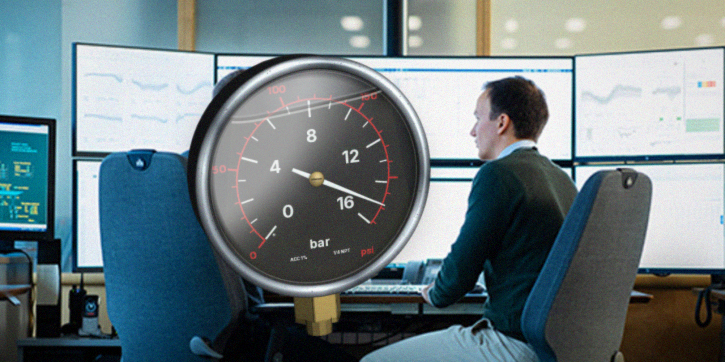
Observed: 15 bar
